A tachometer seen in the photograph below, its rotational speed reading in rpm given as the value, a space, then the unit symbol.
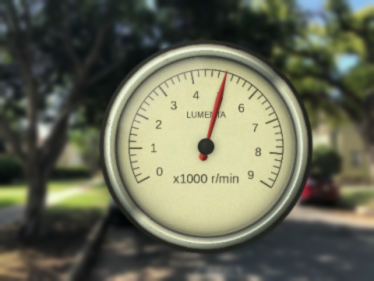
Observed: 5000 rpm
